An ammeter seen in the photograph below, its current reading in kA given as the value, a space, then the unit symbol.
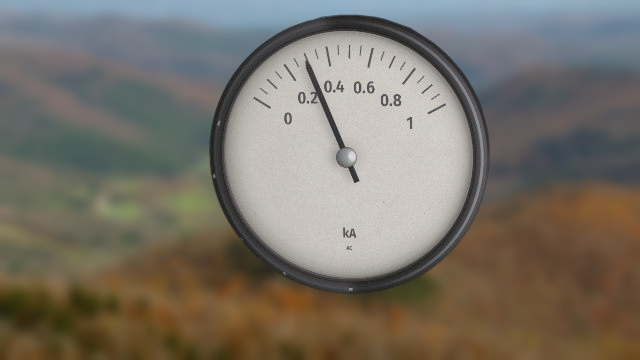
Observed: 0.3 kA
